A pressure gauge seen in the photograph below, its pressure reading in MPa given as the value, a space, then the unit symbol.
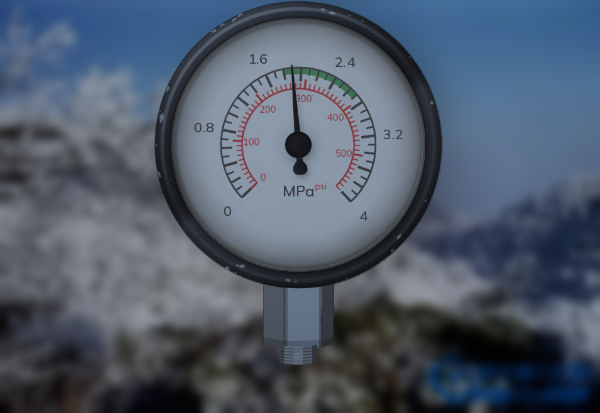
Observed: 1.9 MPa
